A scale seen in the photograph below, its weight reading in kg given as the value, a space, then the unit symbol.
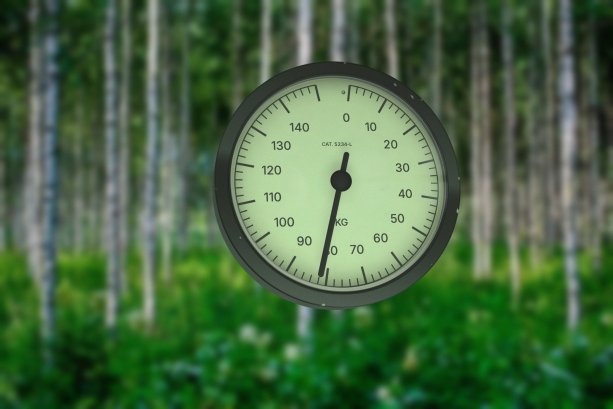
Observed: 82 kg
